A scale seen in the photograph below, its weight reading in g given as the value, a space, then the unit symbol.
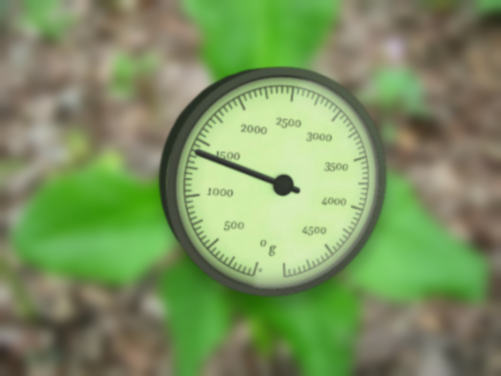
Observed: 1400 g
